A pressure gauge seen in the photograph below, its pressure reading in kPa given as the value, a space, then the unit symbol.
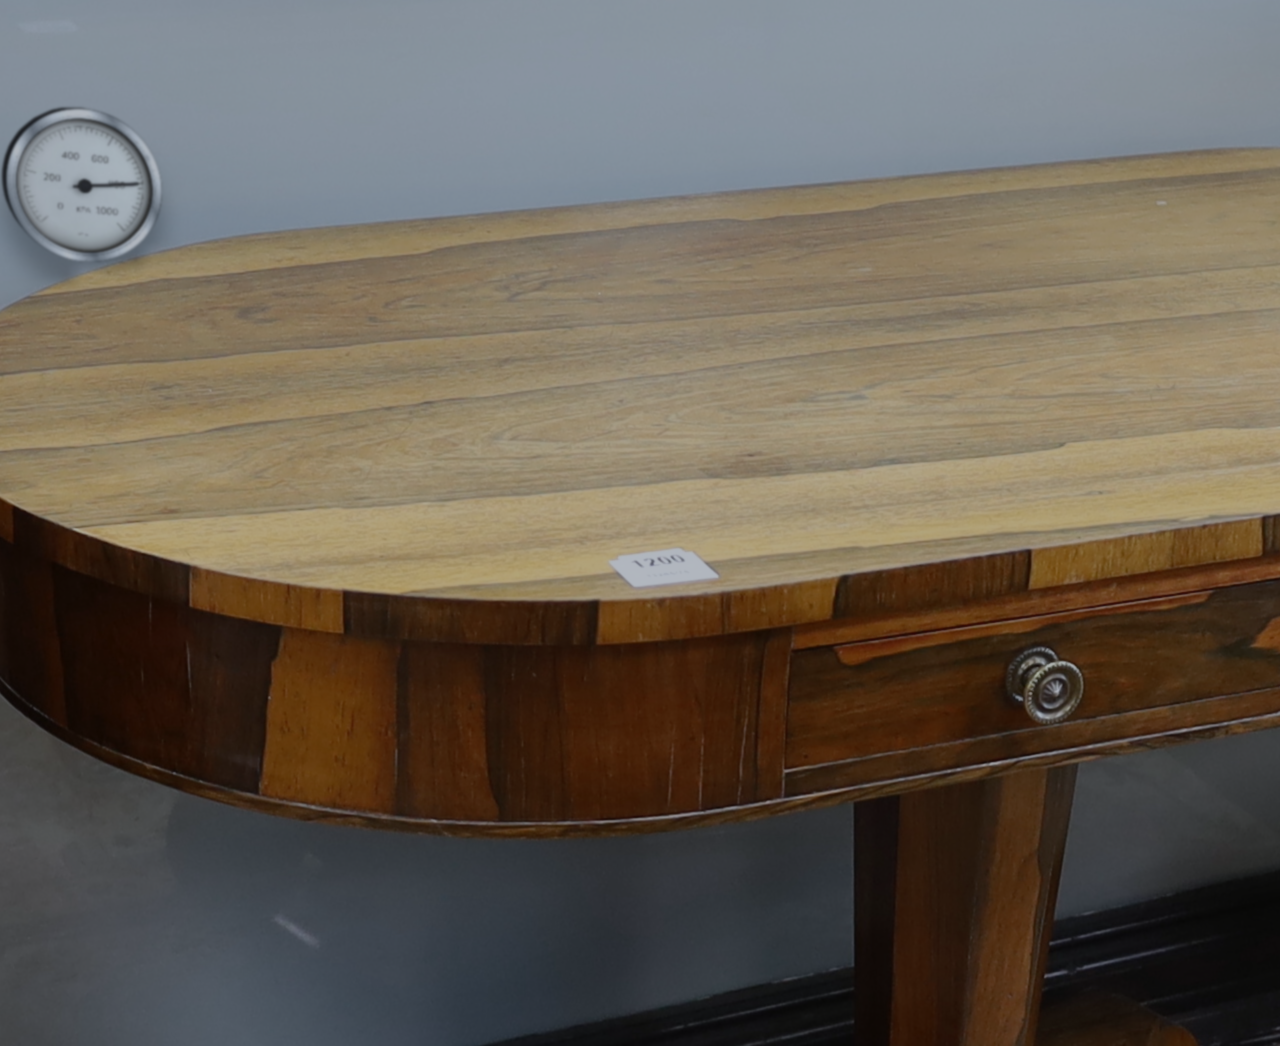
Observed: 800 kPa
